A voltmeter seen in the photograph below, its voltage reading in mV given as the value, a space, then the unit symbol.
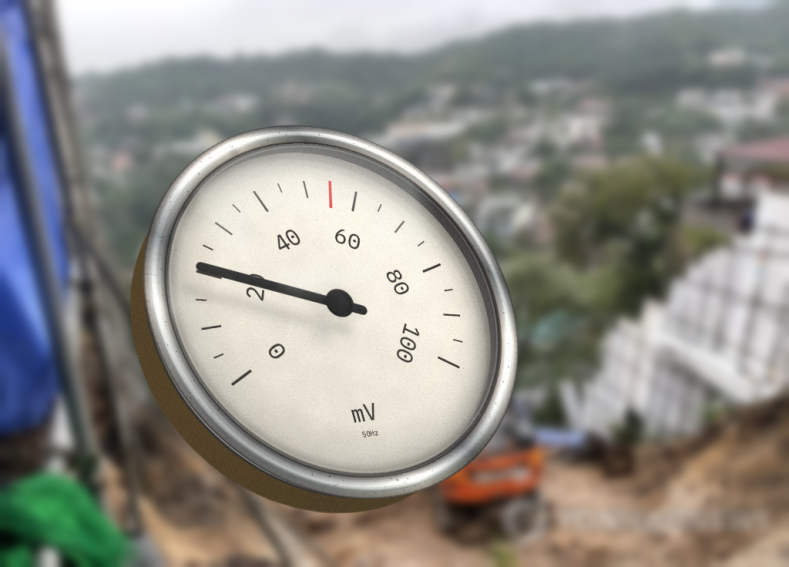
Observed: 20 mV
